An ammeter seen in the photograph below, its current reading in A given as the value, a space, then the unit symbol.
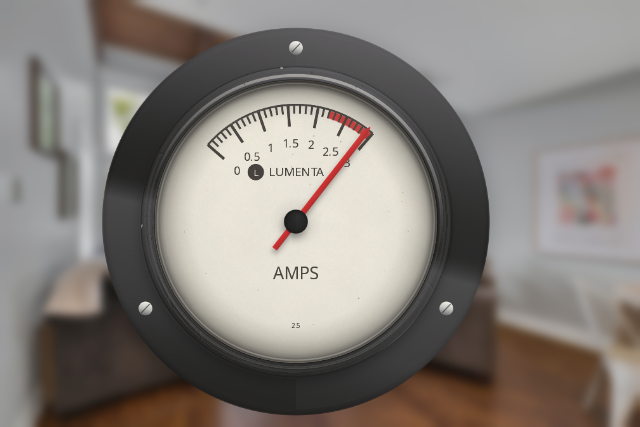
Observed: 2.9 A
